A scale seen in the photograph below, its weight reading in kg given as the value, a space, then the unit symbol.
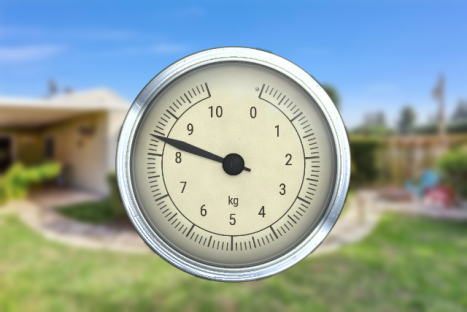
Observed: 8.4 kg
